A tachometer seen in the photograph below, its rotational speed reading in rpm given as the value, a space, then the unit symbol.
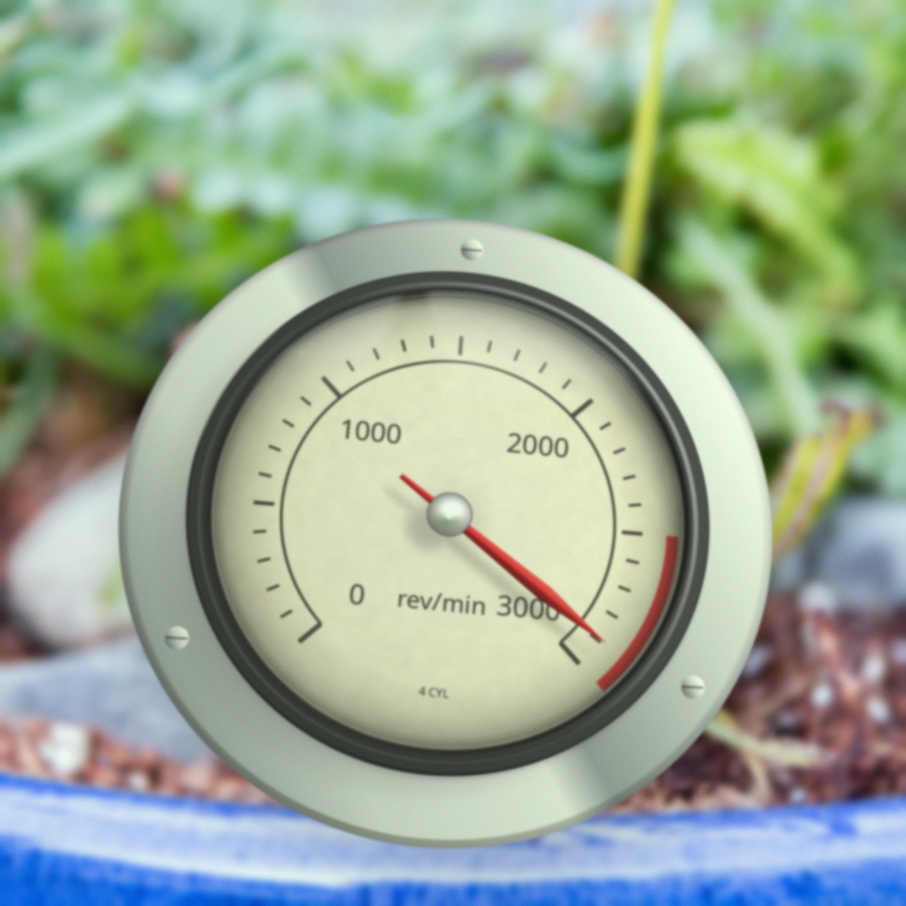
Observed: 2900 rpm
